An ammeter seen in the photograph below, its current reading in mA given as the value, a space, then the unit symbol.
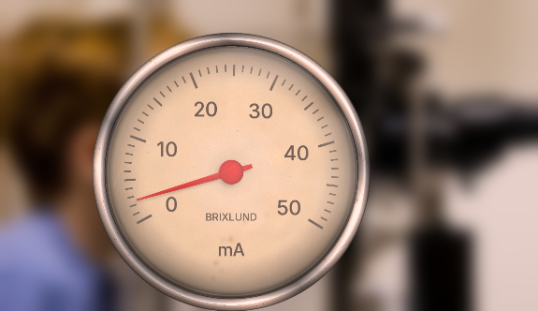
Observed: 2.5 mA
